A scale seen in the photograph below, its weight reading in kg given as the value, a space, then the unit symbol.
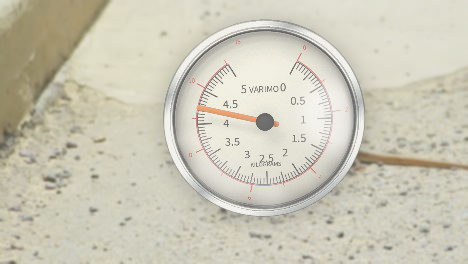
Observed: 4.25 kg
